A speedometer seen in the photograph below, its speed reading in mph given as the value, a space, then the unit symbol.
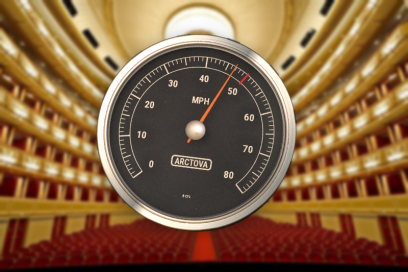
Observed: 47 mph
